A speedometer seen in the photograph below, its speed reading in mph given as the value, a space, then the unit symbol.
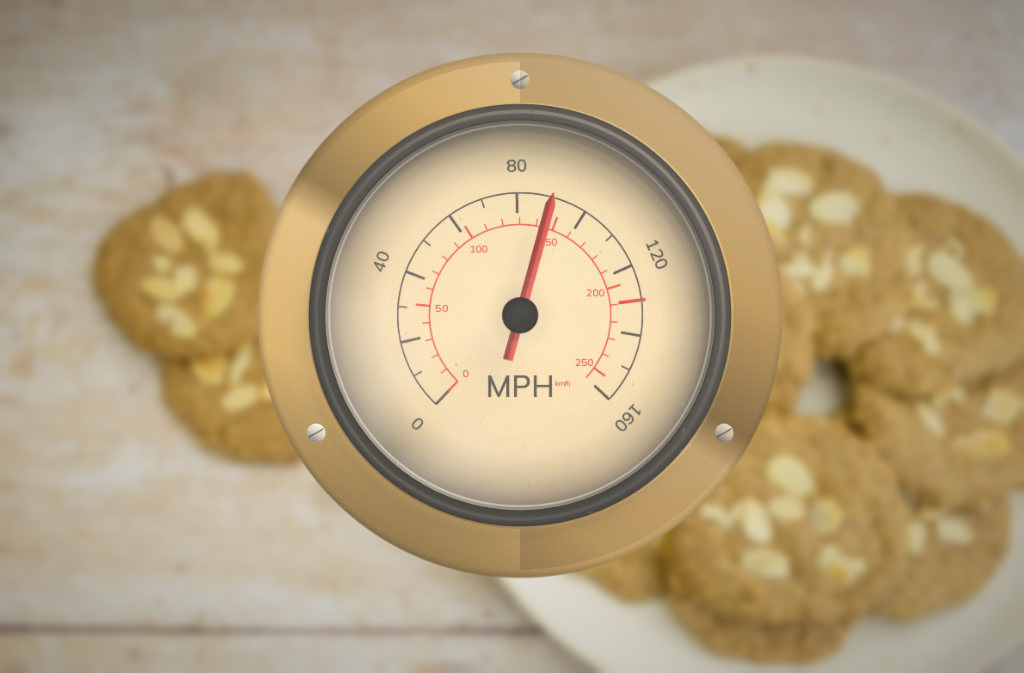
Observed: 90 mph
